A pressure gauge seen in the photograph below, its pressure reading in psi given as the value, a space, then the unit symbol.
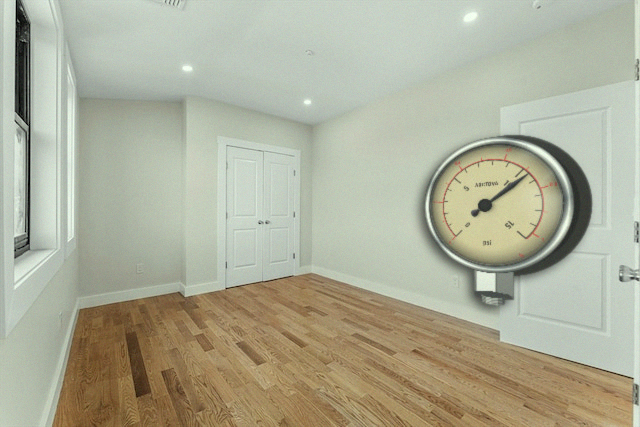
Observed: 10.5 psi
